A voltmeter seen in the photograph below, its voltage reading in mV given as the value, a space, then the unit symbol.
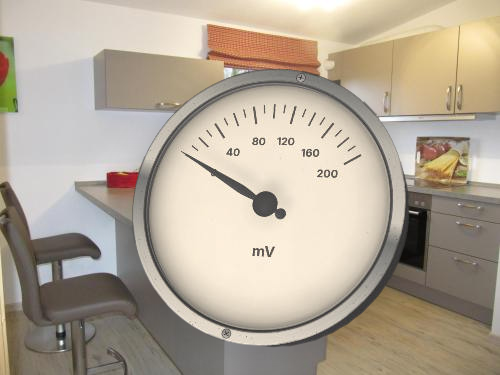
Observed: 0 mV
